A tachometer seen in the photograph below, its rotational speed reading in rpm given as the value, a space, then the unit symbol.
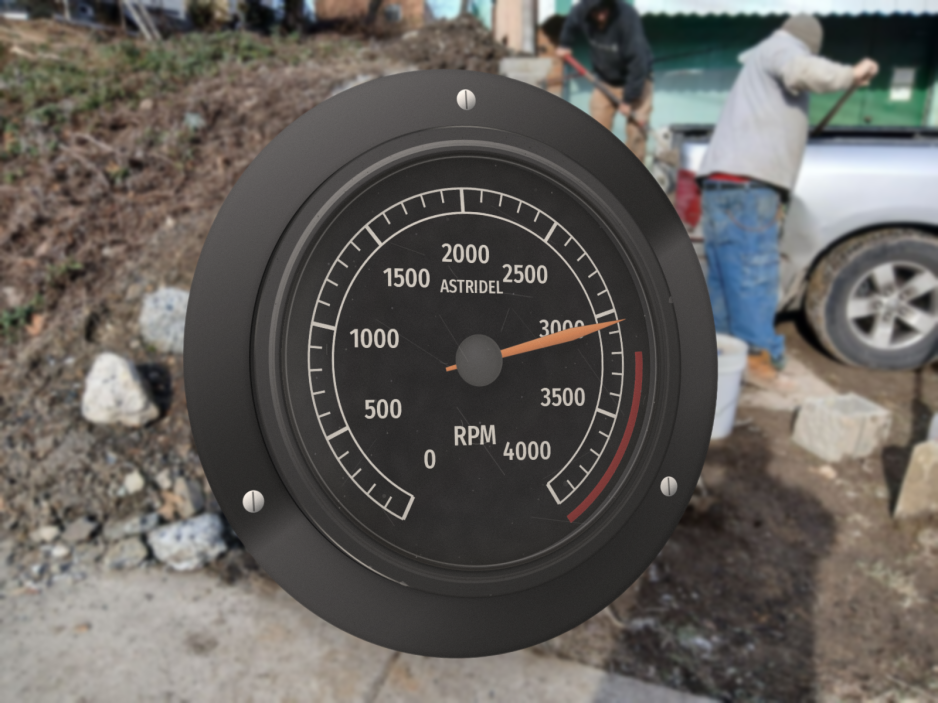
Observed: 3050 rpm
